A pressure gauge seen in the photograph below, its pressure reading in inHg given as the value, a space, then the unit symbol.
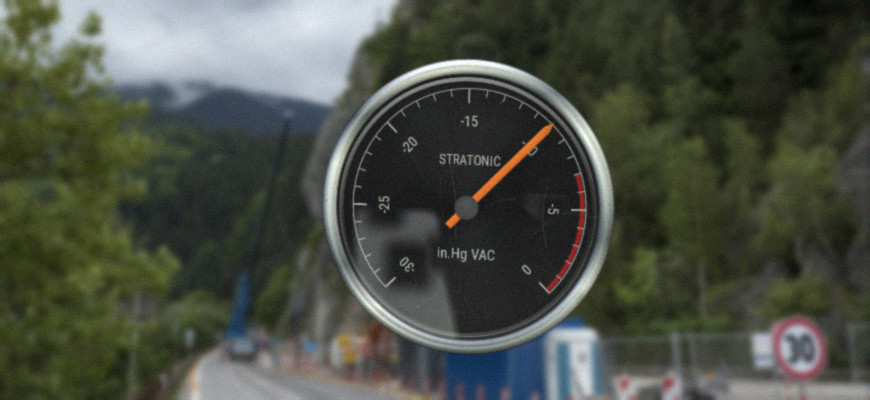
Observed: -10 inHg
